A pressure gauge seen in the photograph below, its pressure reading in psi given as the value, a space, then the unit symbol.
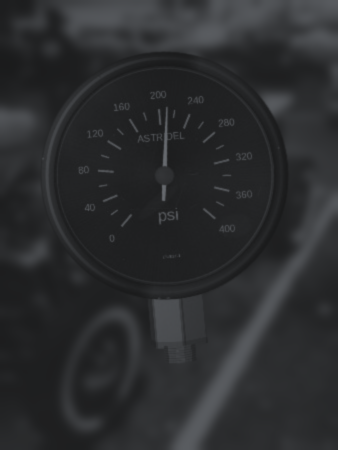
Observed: 210 psi
